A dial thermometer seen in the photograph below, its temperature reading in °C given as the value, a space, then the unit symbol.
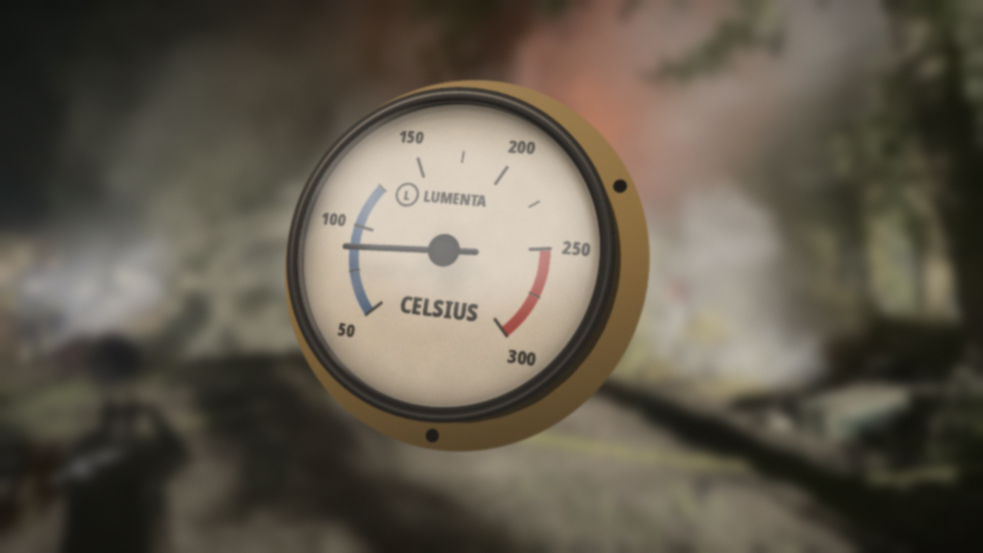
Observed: 87.5 °C
